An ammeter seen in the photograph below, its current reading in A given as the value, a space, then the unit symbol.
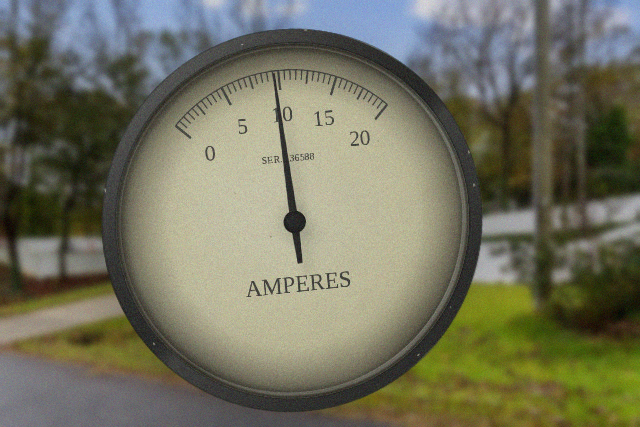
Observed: 9.5 A
